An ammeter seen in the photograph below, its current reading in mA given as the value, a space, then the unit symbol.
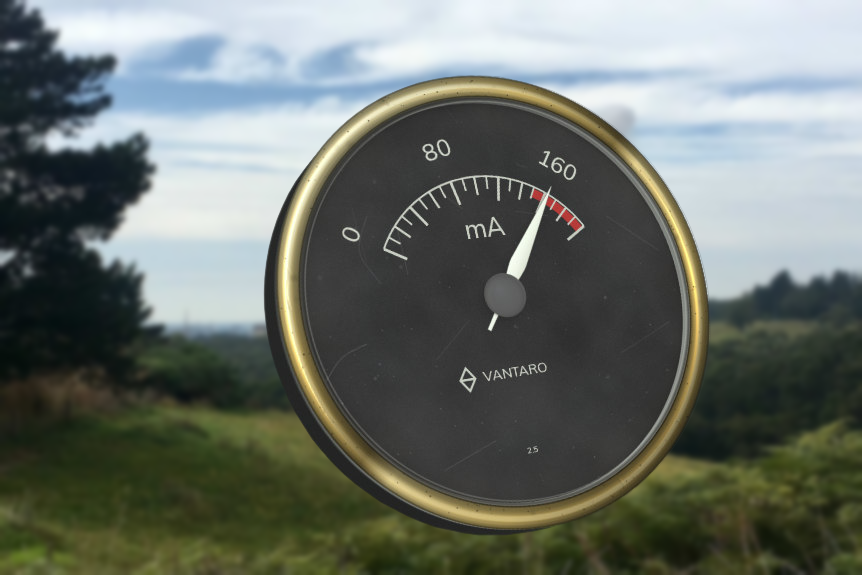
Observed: 160 mA
